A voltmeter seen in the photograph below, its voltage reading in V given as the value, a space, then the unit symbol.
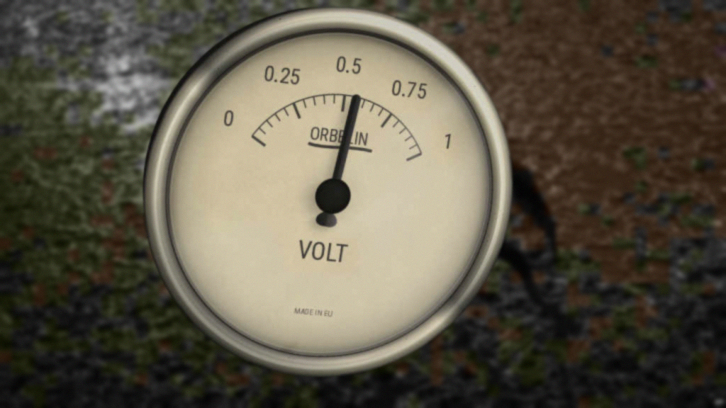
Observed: 0.55 V
